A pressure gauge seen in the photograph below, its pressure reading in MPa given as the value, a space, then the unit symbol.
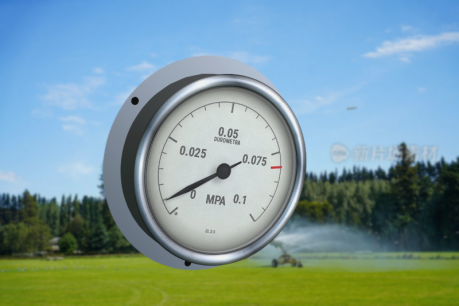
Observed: 0.005 MPa
